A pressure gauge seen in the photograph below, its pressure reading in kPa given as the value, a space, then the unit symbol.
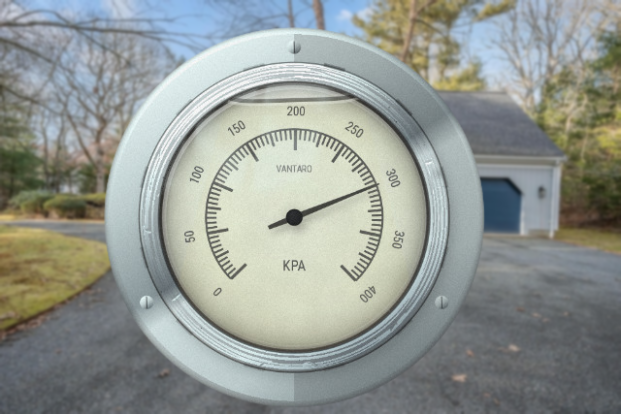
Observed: 300 kPa
